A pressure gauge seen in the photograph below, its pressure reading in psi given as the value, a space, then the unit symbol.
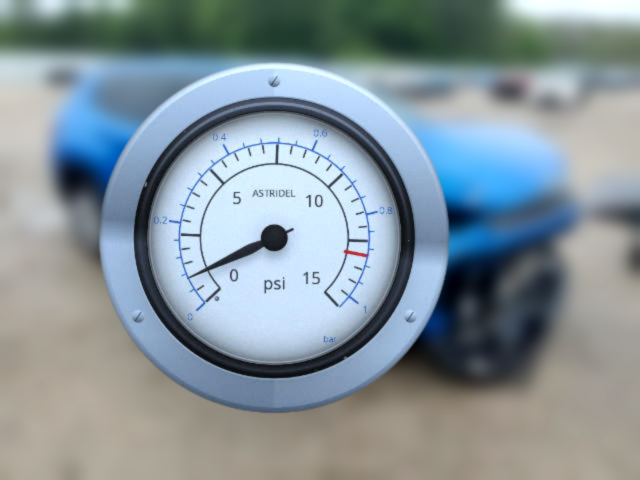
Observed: 1 psi
